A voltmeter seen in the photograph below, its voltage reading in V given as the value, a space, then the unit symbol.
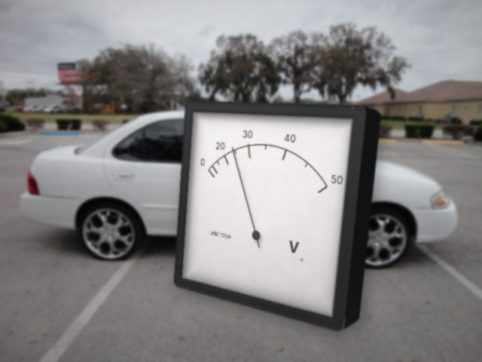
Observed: 25 V
